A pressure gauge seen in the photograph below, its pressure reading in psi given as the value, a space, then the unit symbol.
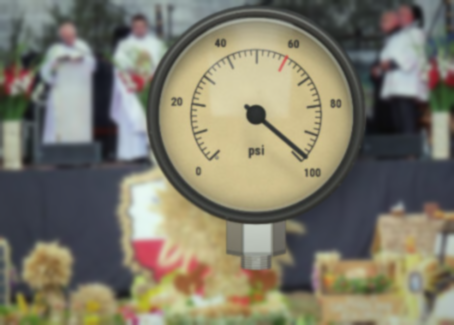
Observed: 98 psi
